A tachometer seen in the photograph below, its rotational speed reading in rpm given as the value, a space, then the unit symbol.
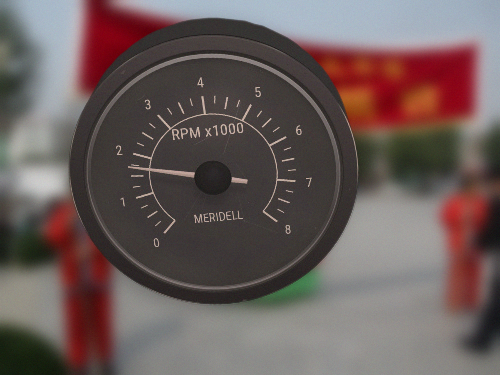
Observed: 1750 rpm
